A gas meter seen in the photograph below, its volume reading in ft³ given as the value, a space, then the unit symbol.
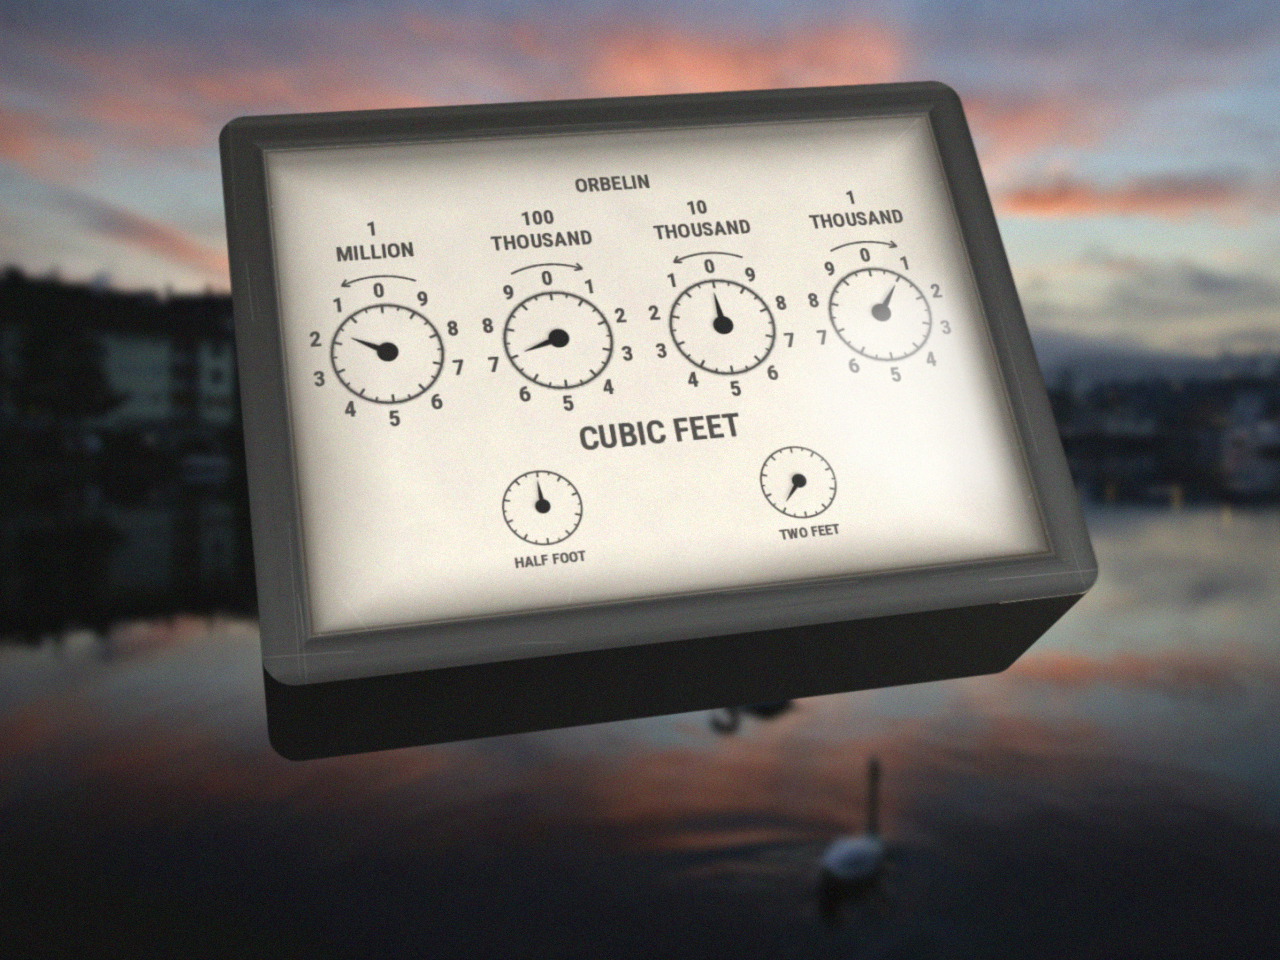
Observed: 170100 ft³
